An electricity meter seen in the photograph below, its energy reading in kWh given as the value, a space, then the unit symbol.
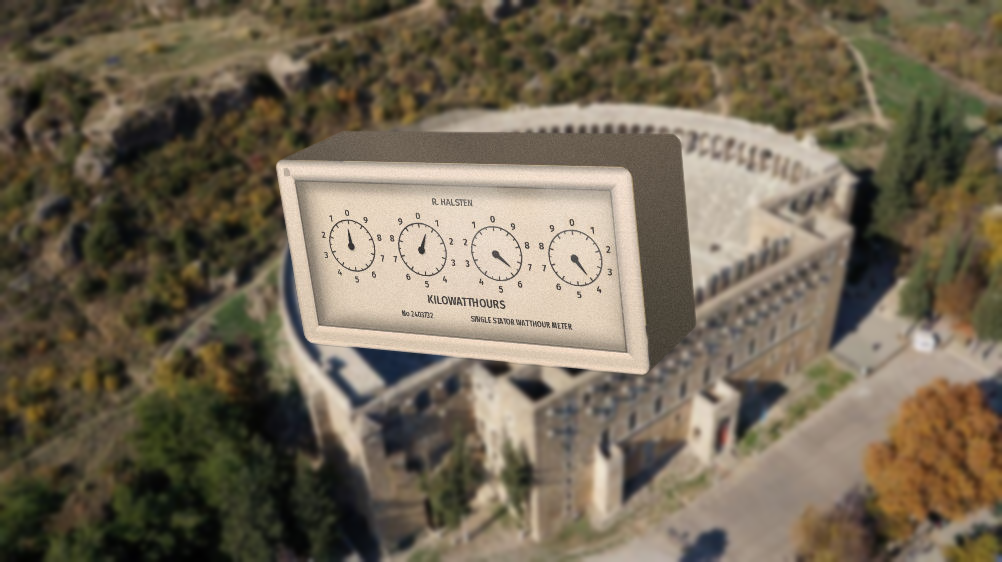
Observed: 64 kWh
